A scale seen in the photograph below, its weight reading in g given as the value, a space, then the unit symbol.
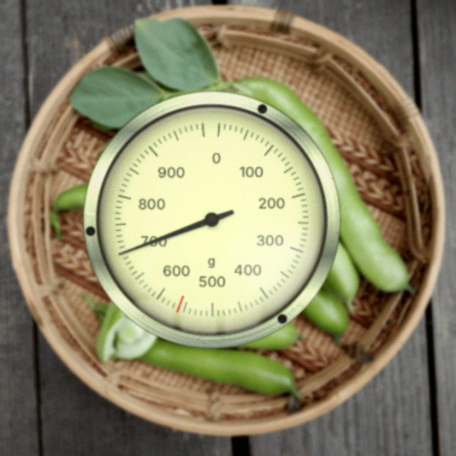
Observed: 700 g
